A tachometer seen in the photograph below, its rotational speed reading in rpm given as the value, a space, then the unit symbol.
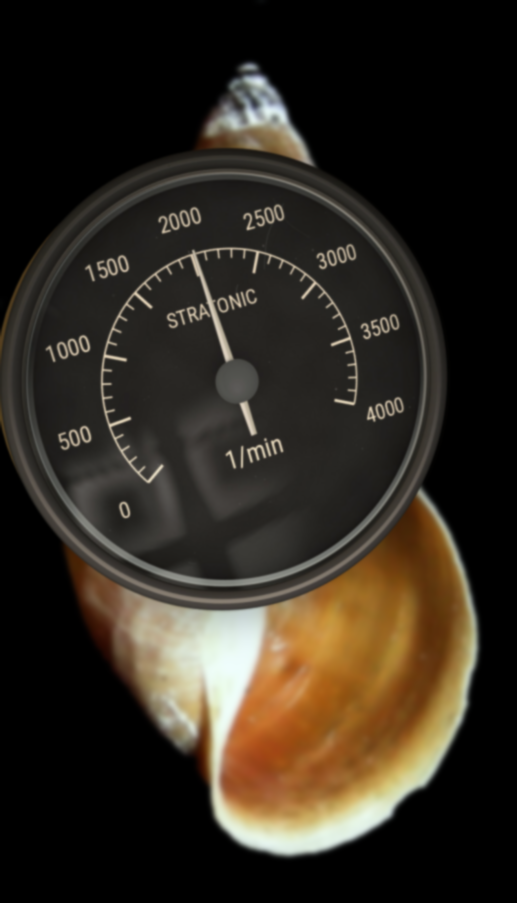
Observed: 2000 rpm
